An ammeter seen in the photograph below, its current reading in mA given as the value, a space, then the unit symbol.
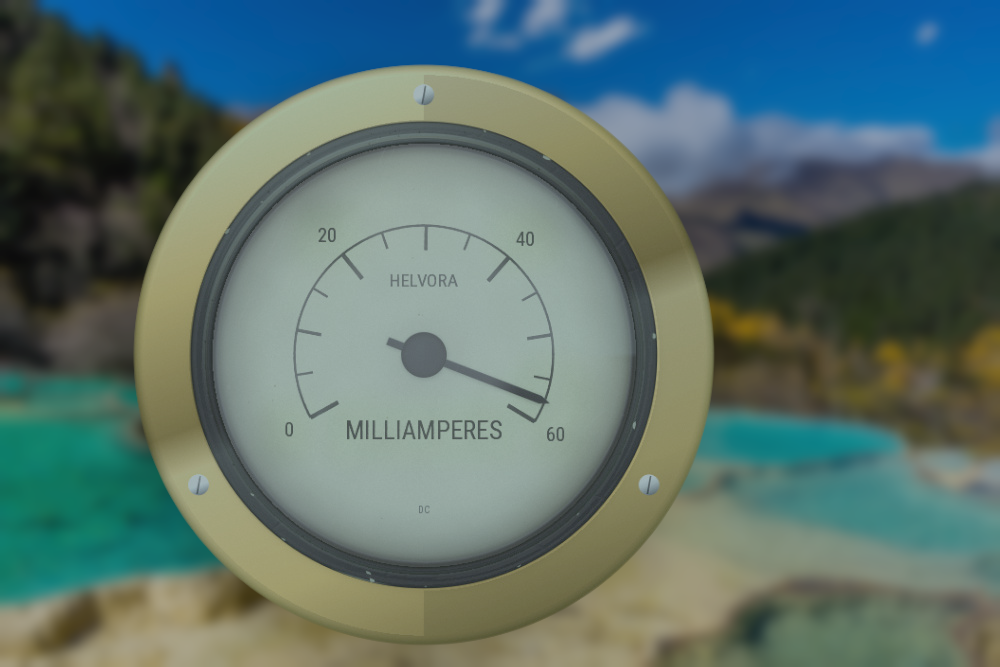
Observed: 57.5 mA
